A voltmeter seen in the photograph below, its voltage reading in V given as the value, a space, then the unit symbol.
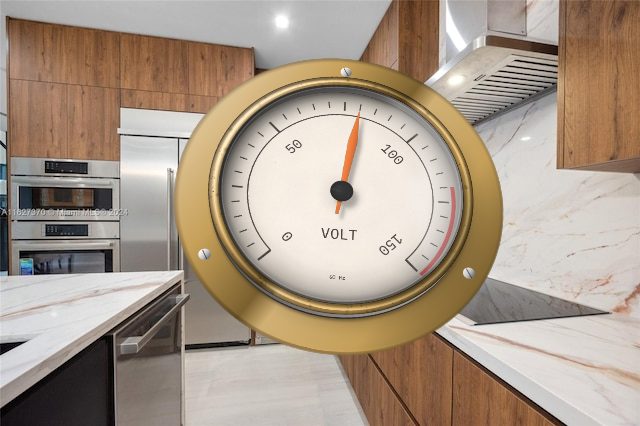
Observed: 80 V
